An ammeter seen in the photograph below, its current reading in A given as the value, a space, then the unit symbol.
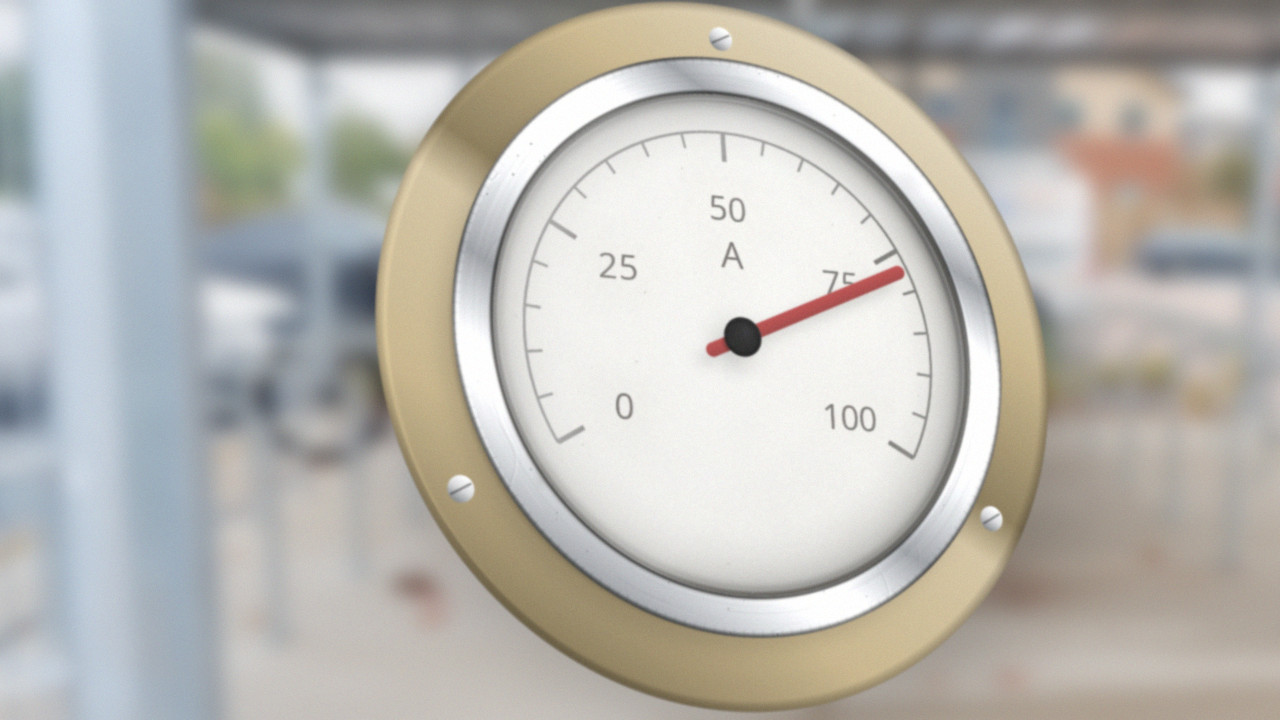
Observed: 77.5 A
